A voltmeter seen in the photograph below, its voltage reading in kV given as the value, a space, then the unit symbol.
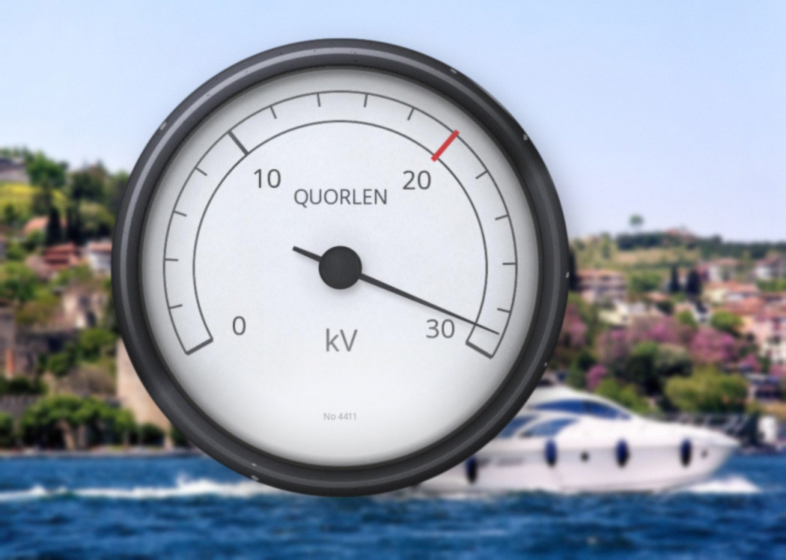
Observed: 29 kV
